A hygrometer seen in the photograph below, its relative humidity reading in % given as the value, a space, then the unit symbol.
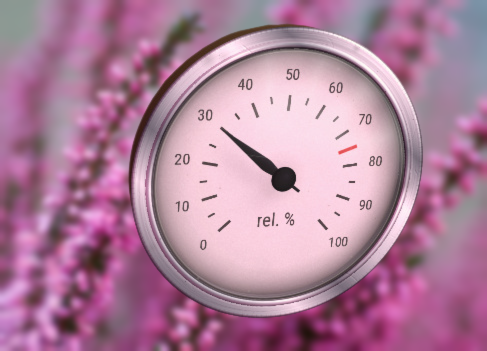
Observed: 30 %
